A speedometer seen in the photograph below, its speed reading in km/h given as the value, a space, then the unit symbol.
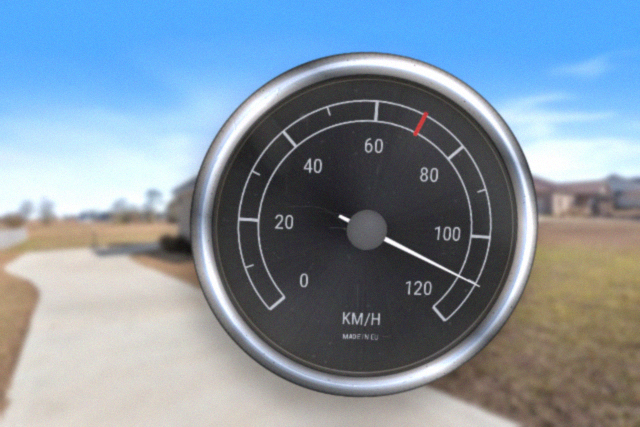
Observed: 110 km/h
